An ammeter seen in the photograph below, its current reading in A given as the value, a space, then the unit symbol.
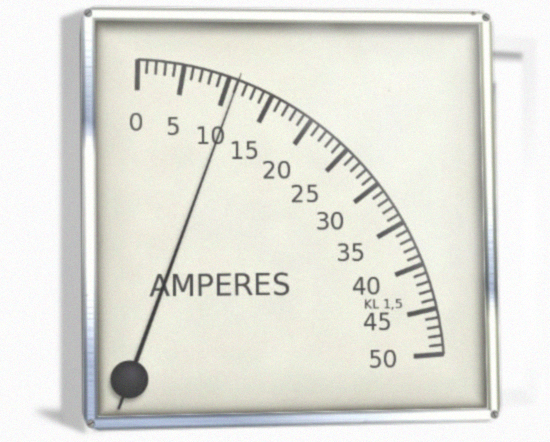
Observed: 11 A
